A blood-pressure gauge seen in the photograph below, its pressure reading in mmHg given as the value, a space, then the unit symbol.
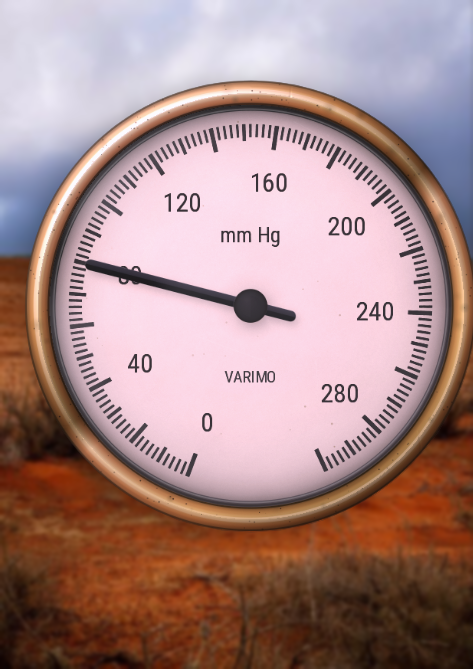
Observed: 80 mmHg
